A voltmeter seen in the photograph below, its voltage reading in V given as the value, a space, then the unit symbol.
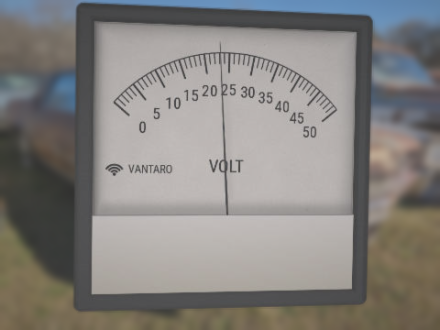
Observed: 23 V
